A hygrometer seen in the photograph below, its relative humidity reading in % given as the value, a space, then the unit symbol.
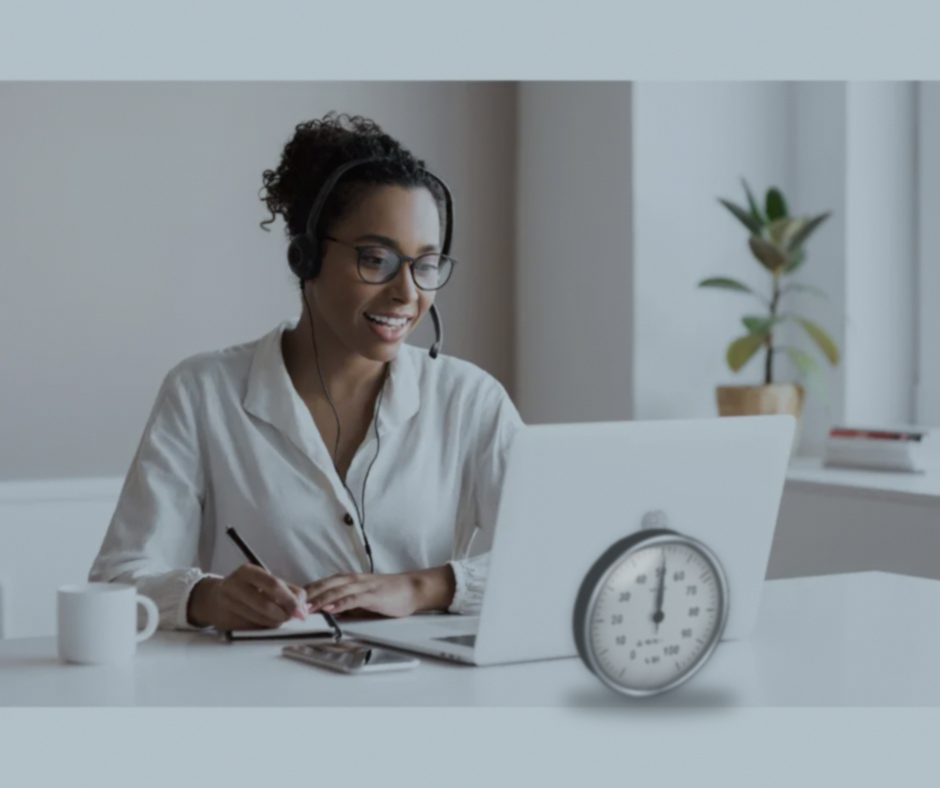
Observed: 50 %
